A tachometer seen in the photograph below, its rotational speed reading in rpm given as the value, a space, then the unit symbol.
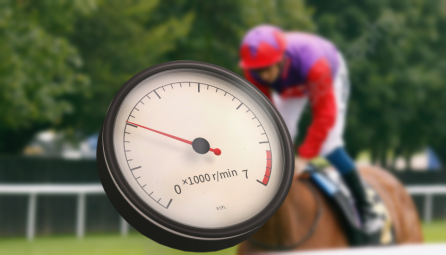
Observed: 2000 rpm
